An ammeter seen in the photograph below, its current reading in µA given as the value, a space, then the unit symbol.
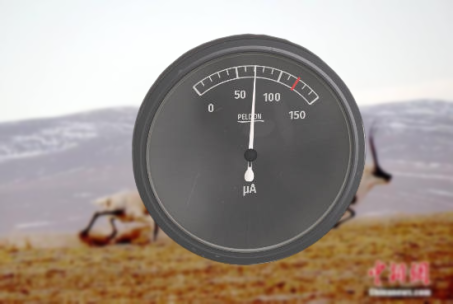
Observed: 70 µA
